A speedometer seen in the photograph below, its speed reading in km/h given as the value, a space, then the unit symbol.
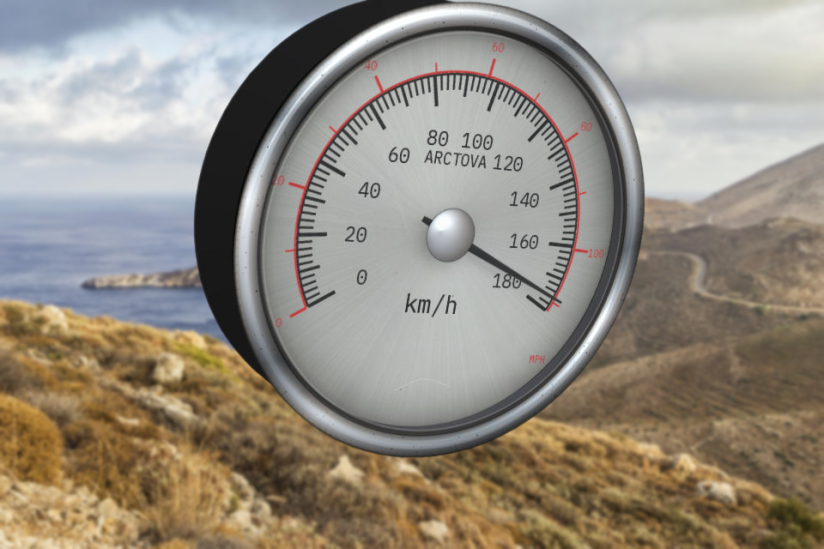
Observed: 176 km/h
